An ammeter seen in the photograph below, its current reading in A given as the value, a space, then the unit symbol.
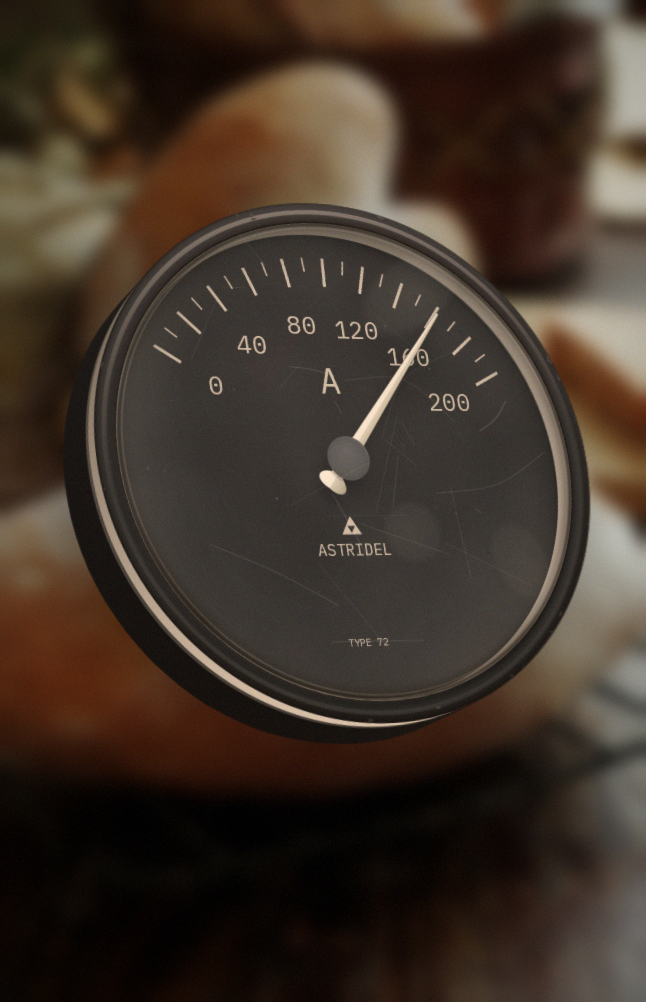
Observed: 160 A
